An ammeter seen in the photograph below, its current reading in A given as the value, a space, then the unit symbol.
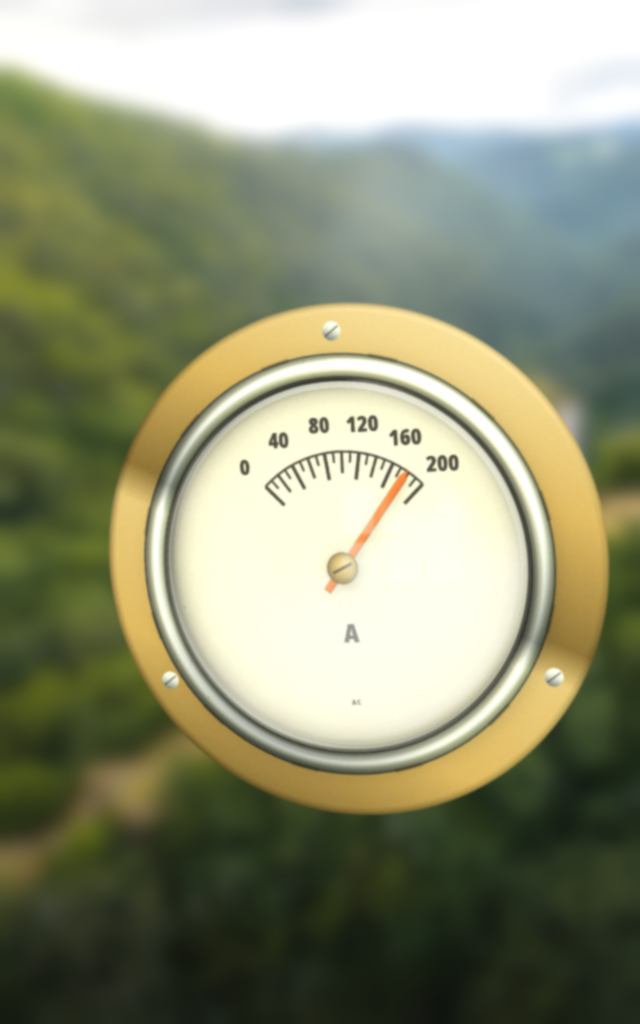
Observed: 180 A
